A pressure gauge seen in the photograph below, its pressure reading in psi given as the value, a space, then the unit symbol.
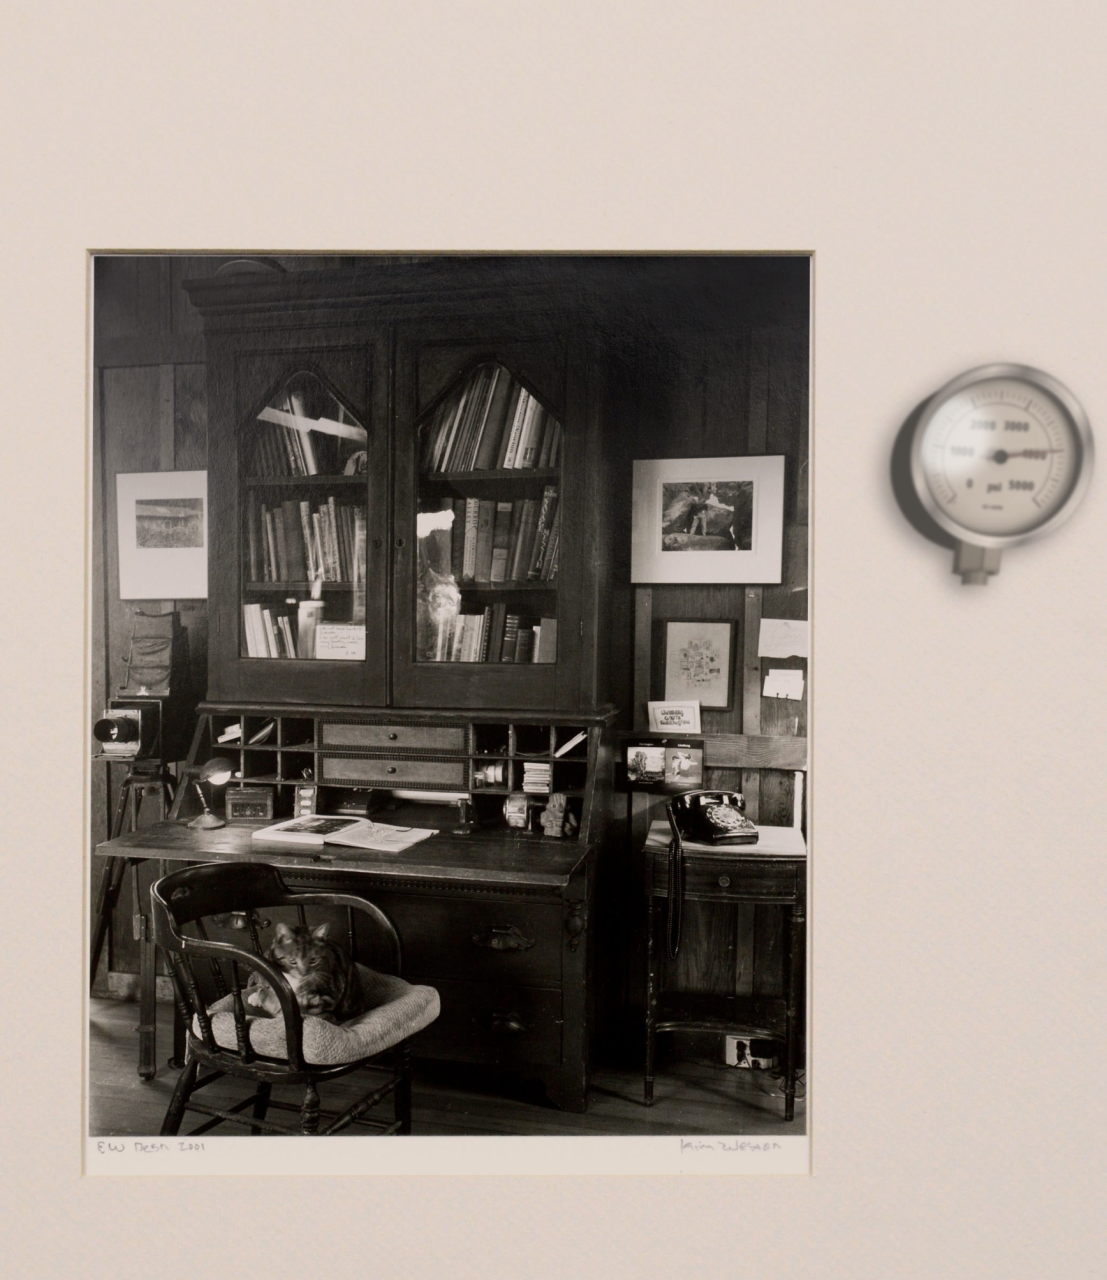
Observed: 4000 psi
